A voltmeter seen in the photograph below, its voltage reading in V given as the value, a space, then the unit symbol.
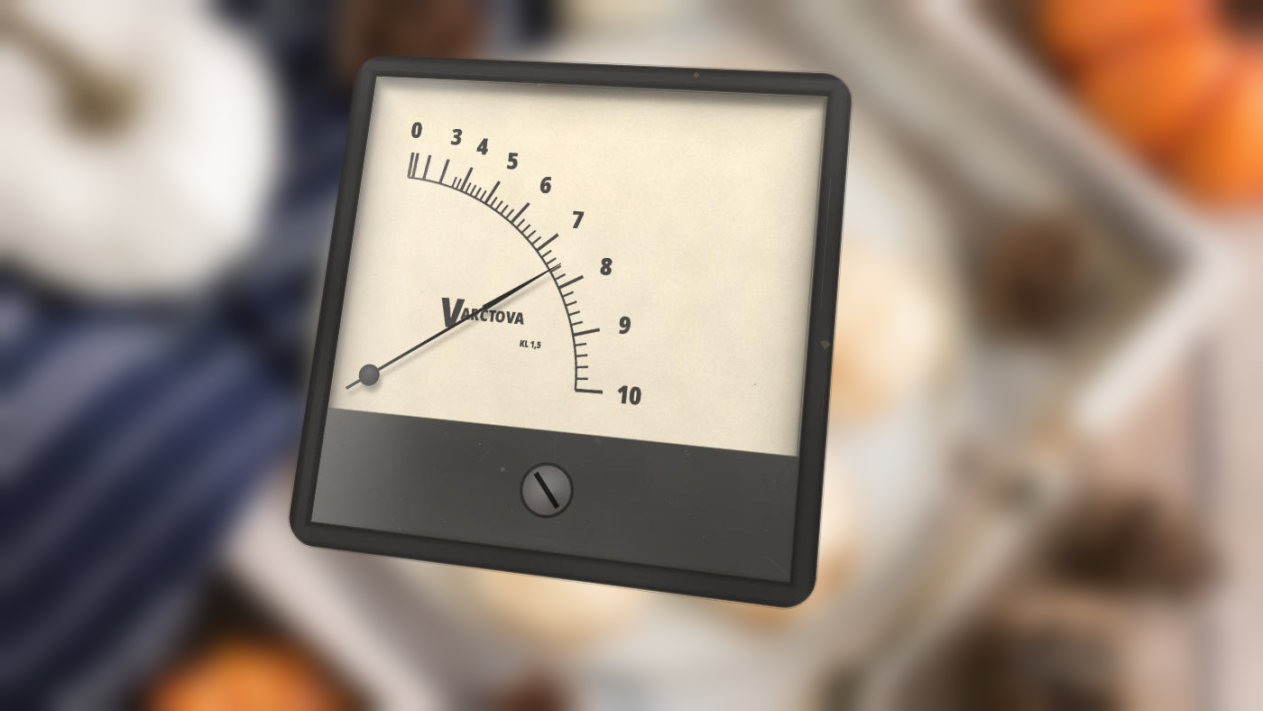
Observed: 7.6 V
